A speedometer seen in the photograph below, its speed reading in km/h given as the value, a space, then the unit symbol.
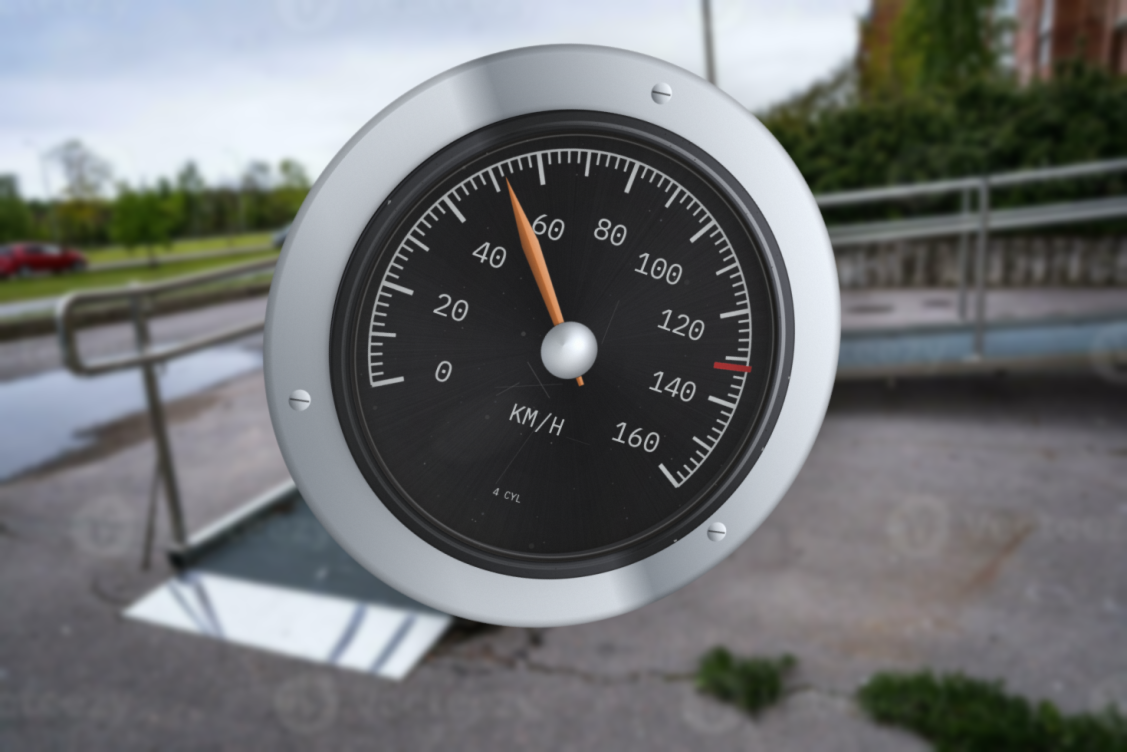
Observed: 52 km/h
